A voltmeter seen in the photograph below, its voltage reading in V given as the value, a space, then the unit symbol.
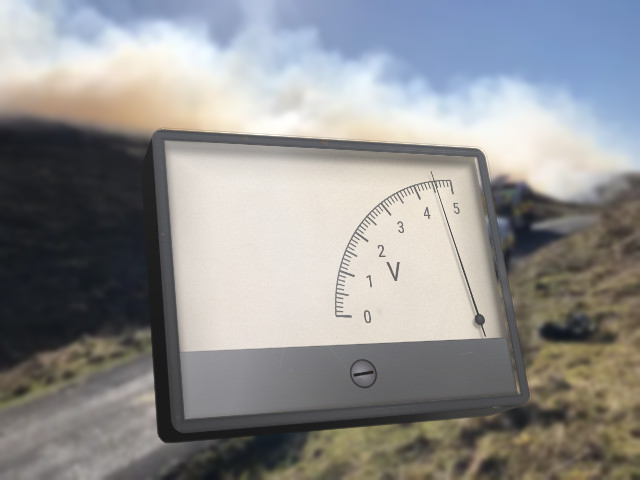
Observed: 4.5 V
